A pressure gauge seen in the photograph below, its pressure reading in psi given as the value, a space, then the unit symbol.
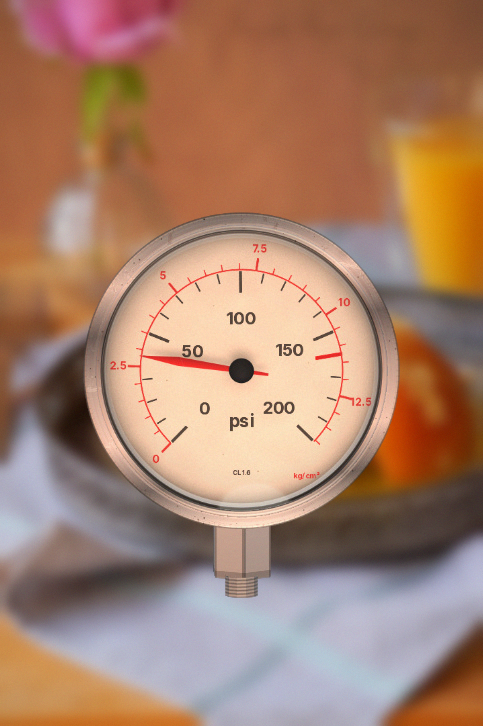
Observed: 40 psi
